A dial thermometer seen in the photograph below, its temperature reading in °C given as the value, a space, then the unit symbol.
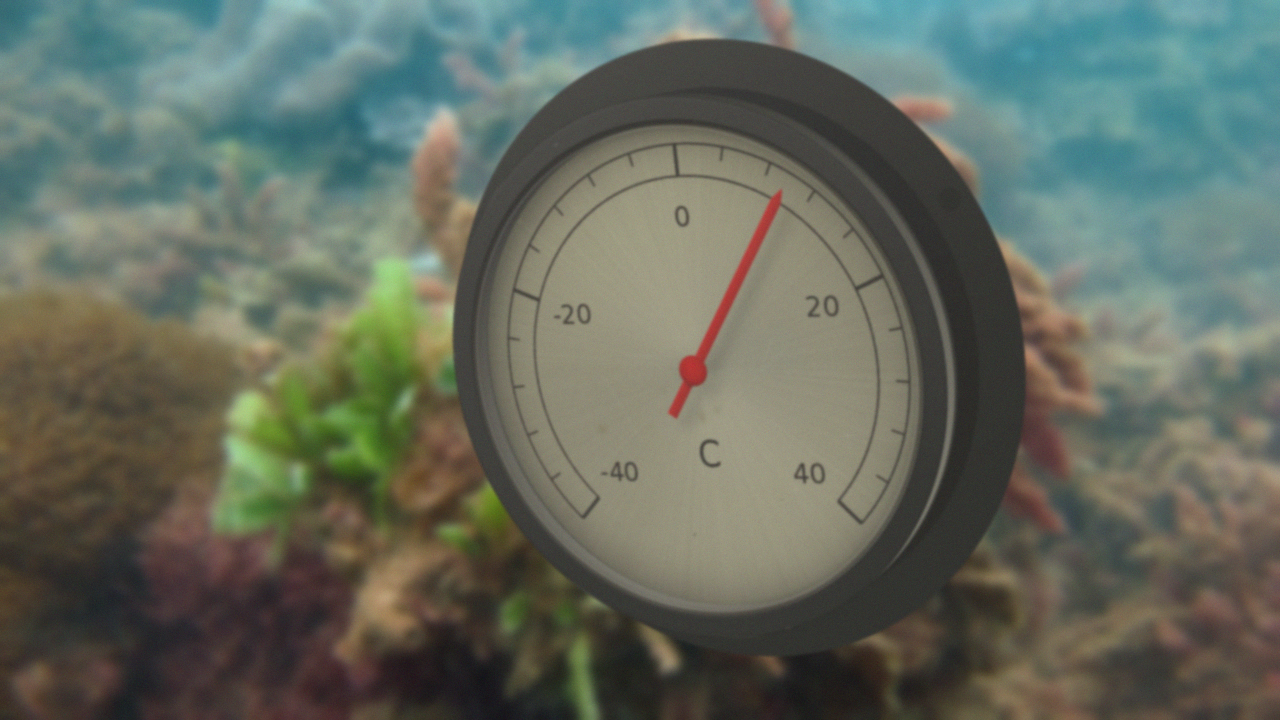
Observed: 10 °C
